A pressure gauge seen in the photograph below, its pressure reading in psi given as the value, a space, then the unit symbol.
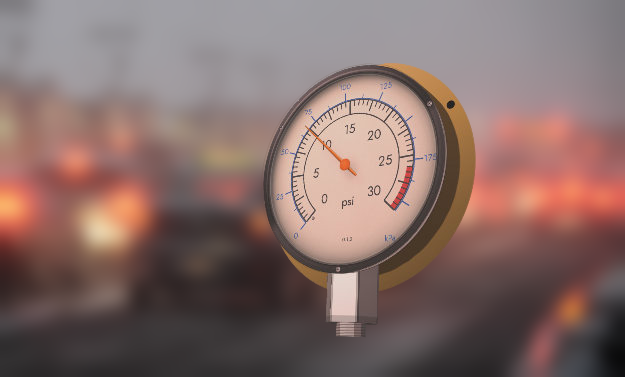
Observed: 10 psi
